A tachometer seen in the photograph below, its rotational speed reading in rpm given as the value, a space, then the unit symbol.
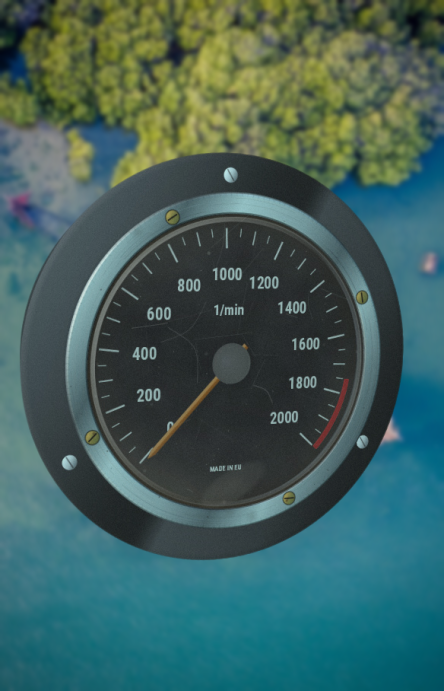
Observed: 0 rpm
